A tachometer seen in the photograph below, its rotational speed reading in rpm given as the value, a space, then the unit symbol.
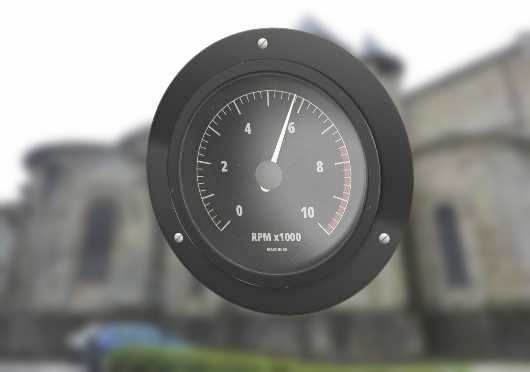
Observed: 5800 rpm
